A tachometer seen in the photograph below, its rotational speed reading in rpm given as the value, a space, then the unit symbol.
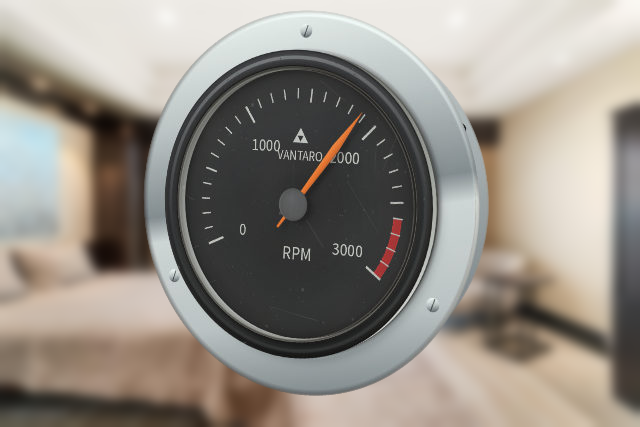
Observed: 1900 rpm
